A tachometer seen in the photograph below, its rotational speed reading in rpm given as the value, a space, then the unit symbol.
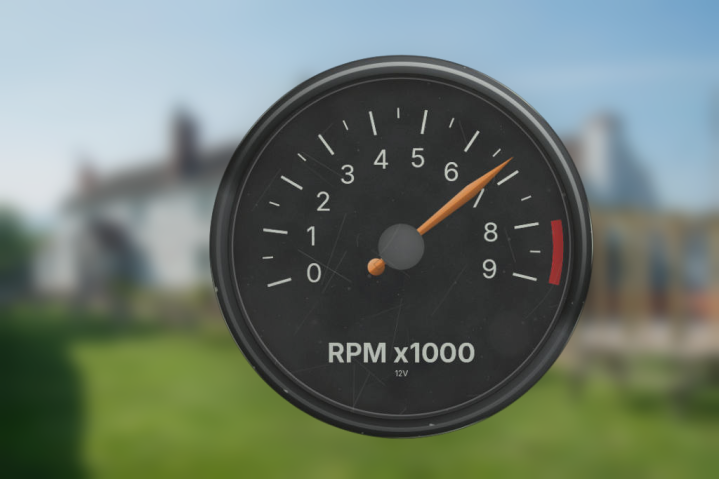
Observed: 6750 rpm
